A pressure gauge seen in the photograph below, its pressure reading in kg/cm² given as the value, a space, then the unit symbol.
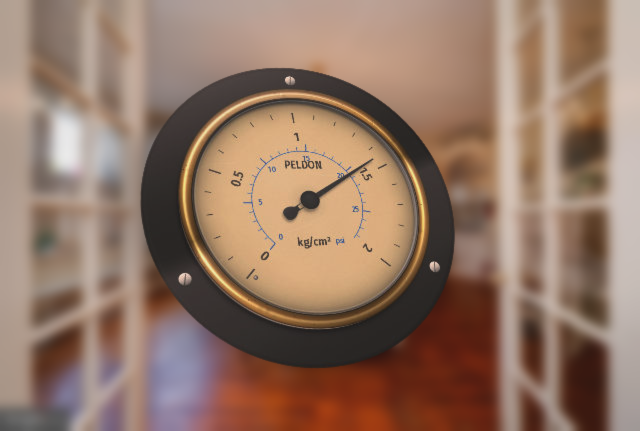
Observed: 1.45 kg/cm²
